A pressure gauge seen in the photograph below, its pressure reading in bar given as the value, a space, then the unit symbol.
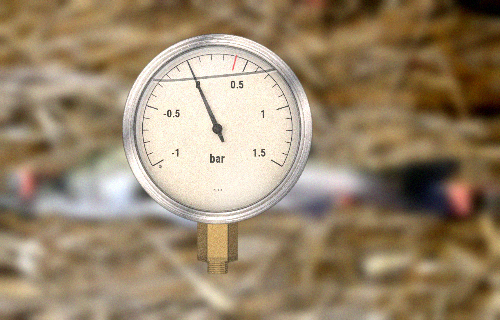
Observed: 0 bar
